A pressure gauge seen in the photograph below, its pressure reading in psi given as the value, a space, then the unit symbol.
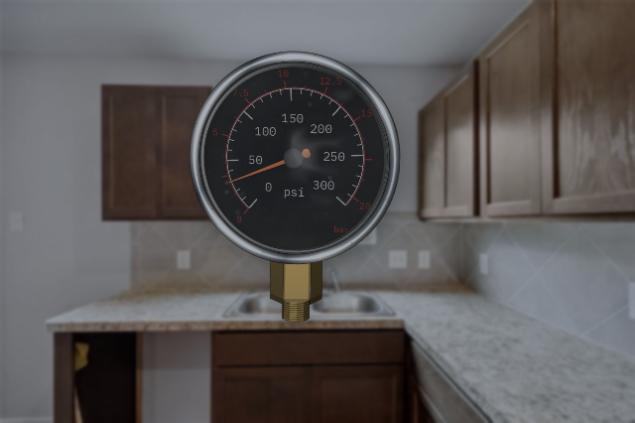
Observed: 30 psi
